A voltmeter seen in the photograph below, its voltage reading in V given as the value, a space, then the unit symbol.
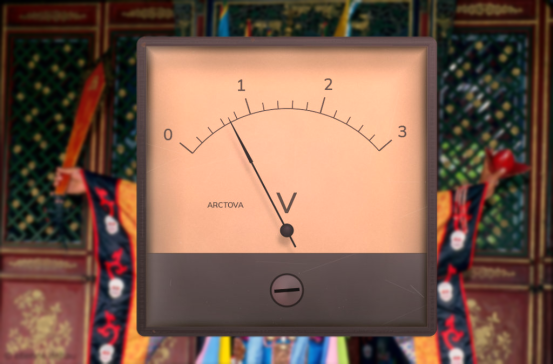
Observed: 0.7 V
